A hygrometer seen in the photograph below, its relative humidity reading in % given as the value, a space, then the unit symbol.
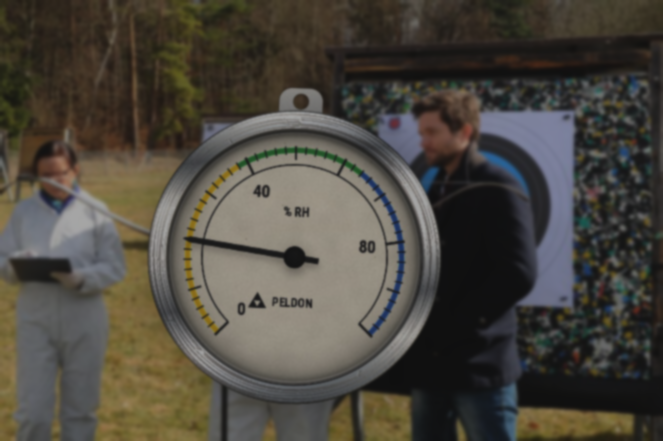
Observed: 20 %
